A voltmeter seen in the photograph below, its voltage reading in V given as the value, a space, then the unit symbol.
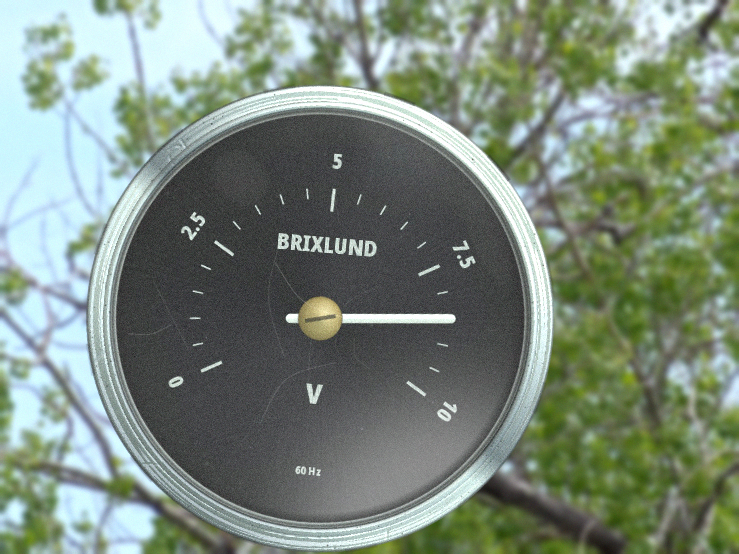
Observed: 8.5 V
